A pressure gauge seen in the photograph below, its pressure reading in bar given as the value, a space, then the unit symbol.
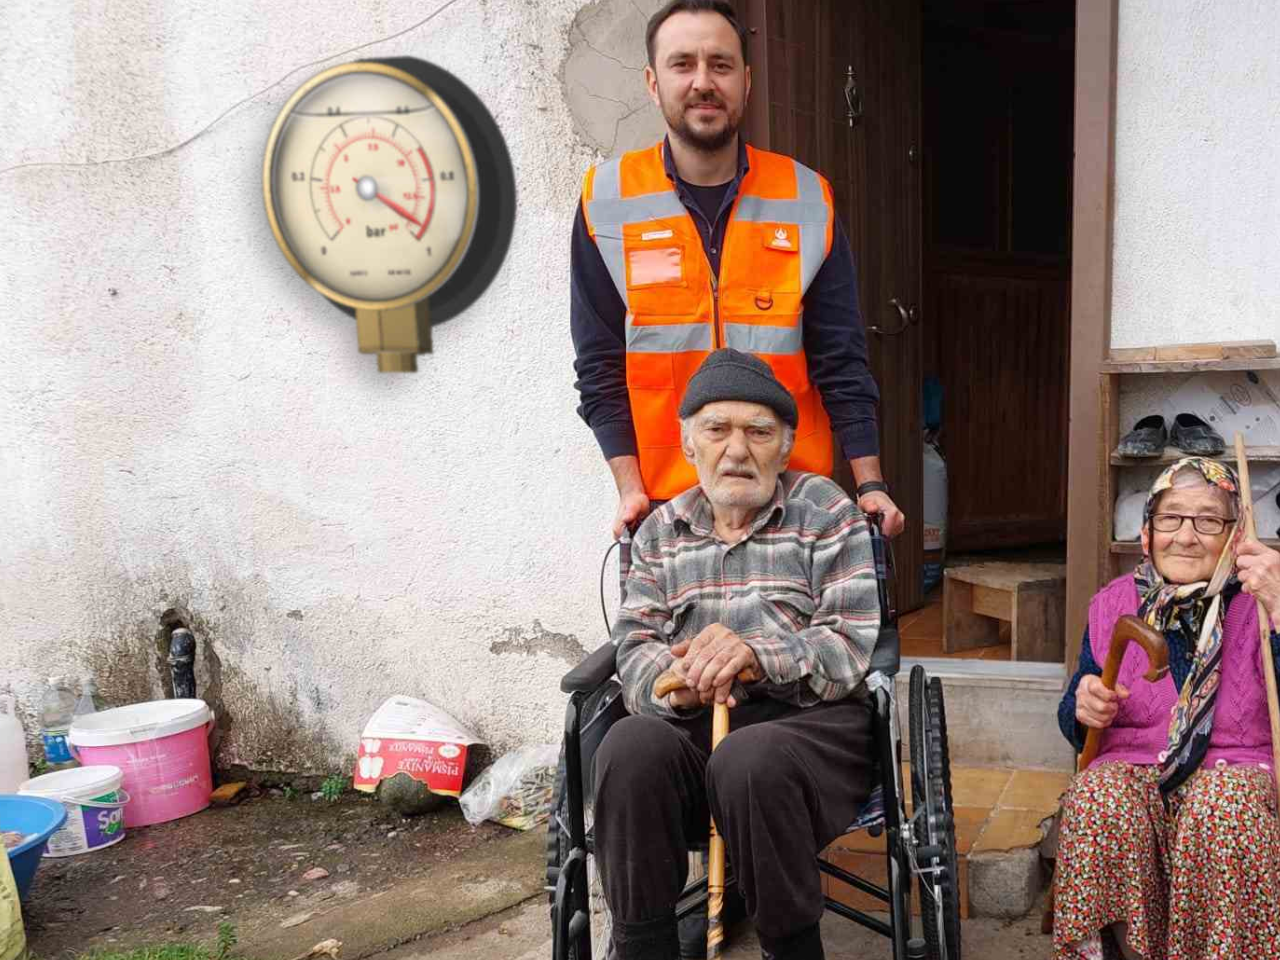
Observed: 0.95 bar
